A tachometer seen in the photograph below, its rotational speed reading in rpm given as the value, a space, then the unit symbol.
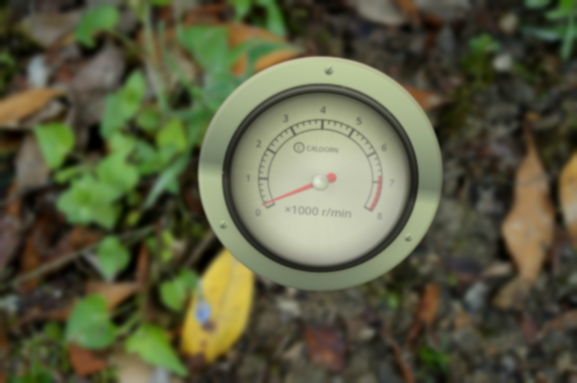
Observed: 200 rpm
